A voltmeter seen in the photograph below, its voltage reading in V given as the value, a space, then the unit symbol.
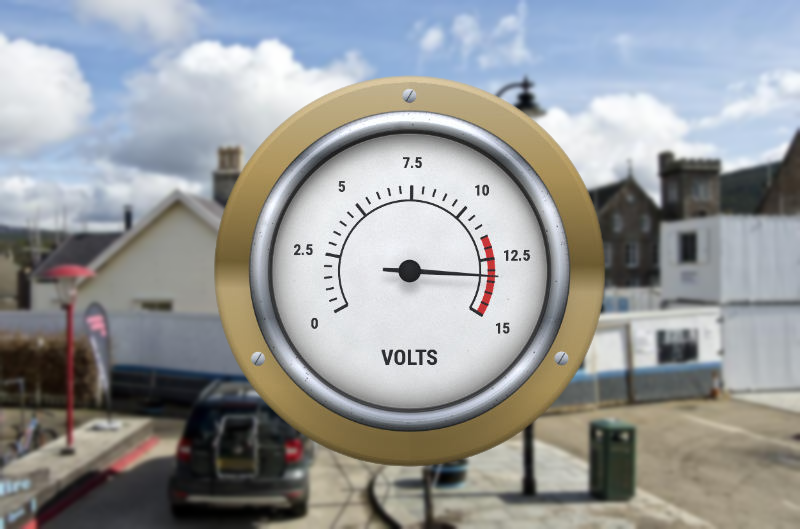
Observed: 13.25 V
